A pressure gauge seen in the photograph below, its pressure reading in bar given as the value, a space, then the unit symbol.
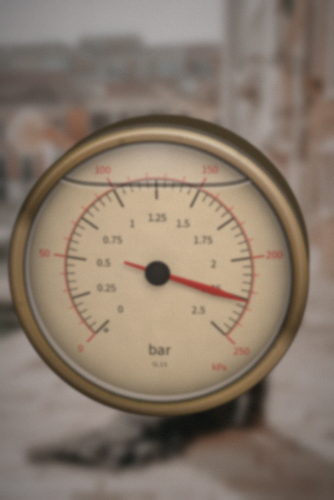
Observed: 2.25 bar
